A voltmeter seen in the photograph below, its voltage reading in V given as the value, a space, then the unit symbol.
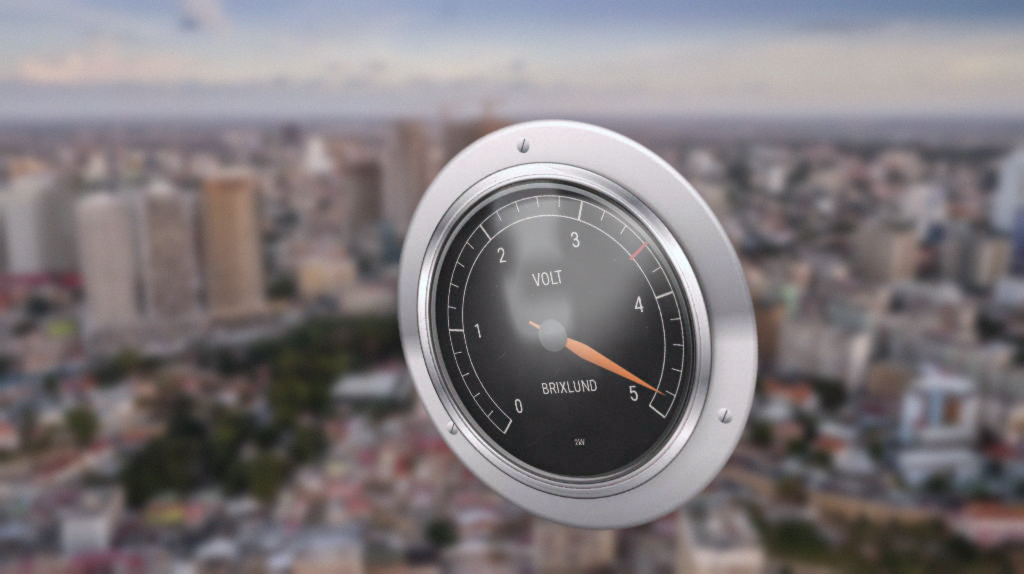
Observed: 4.8 V
